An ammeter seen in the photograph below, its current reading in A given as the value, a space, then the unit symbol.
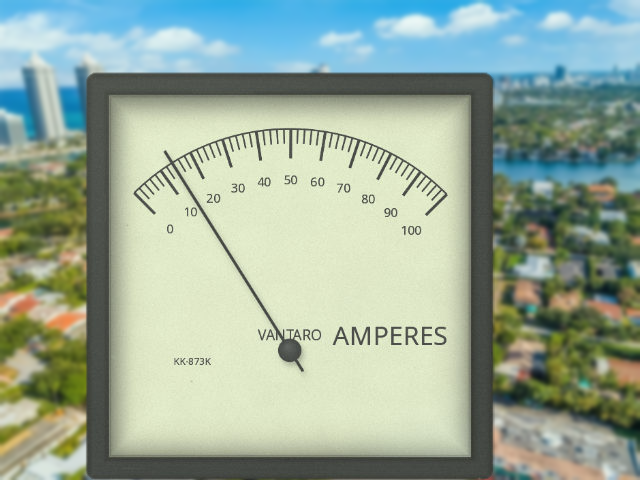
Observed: 14 A
